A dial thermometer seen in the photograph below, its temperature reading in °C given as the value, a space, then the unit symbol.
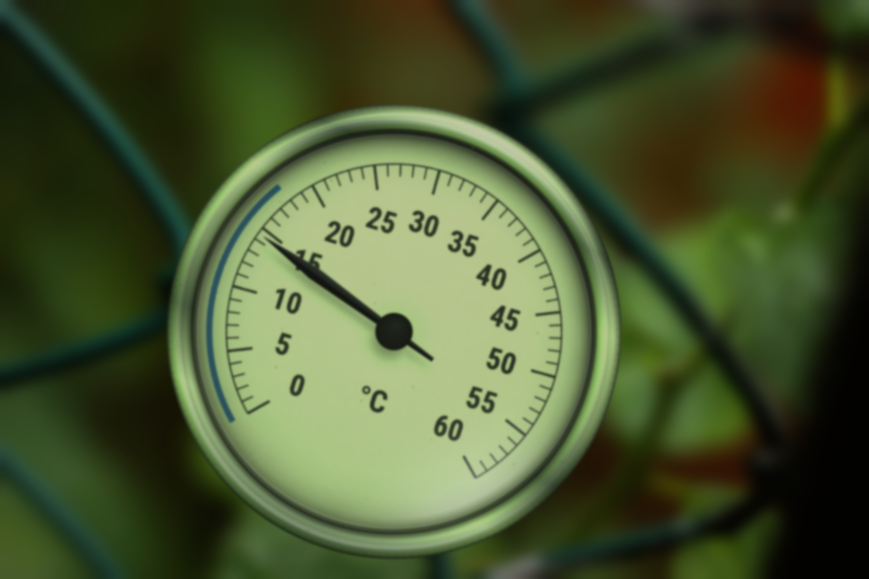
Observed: 14.5 °C
